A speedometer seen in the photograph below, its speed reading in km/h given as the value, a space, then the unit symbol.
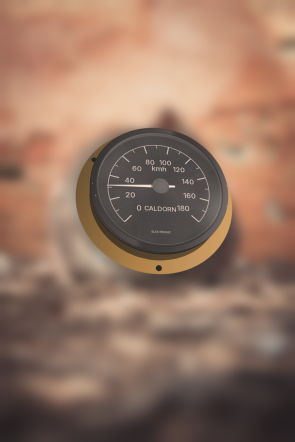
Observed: 30 km/h
